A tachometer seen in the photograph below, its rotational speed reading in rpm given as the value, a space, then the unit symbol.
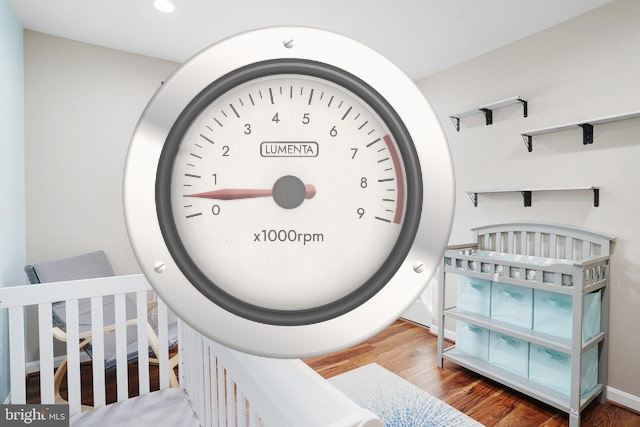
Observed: 500 rpm
